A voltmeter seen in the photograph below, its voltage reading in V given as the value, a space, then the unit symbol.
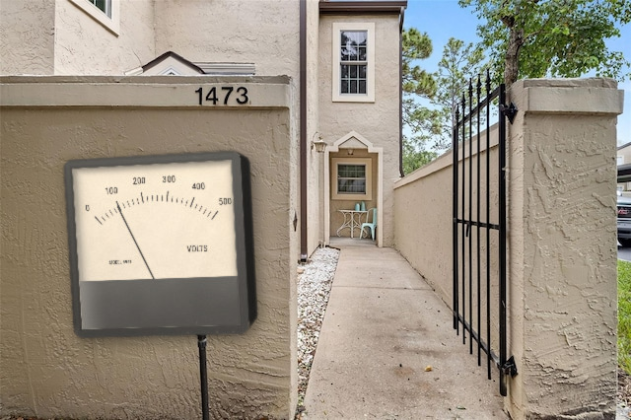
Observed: 100 V
